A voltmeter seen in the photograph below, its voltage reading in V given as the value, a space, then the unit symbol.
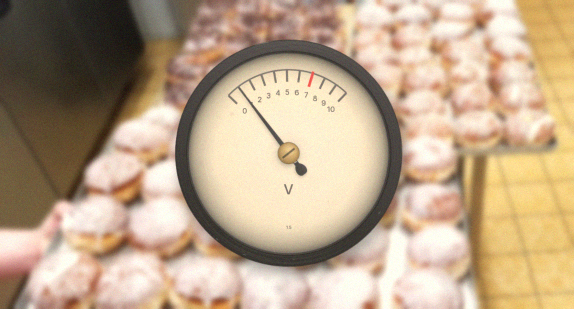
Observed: 1 V
